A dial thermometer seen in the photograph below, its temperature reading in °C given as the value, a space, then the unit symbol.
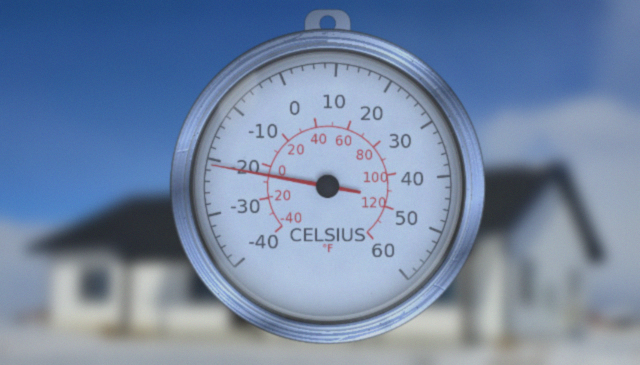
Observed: -21 °C
